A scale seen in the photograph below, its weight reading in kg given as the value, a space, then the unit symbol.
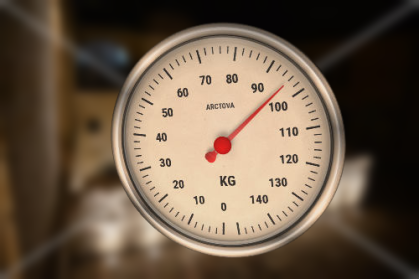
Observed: 96 kg
